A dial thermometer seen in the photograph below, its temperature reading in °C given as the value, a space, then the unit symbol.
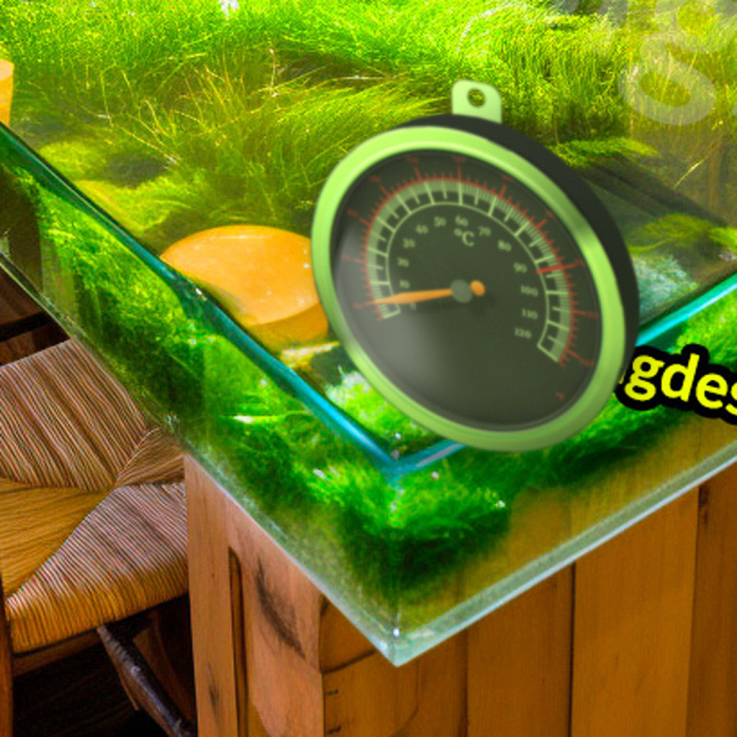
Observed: 5 °C
